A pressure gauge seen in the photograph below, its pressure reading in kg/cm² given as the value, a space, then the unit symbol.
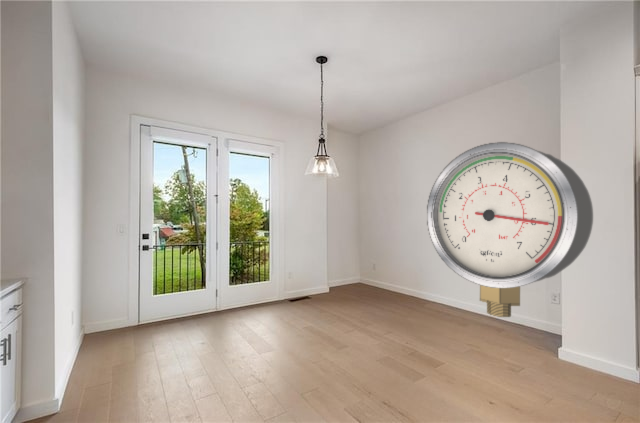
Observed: 6 kg/cm²
